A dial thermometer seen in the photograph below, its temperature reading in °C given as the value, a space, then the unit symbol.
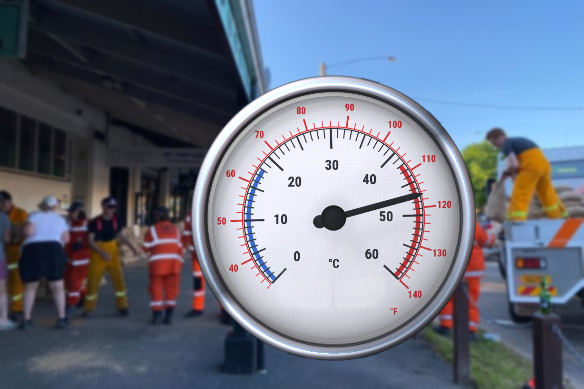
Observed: 47 °C
